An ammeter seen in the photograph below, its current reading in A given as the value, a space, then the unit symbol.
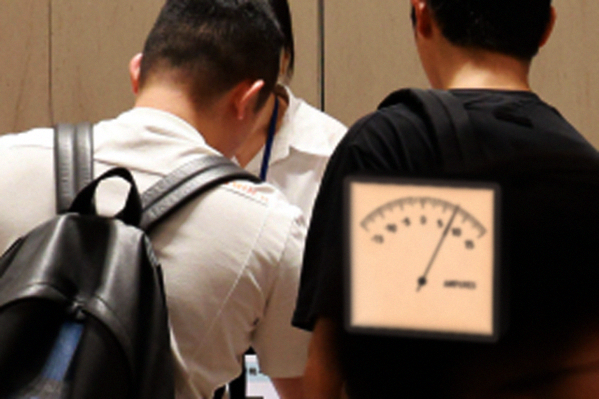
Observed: 7.5 A
